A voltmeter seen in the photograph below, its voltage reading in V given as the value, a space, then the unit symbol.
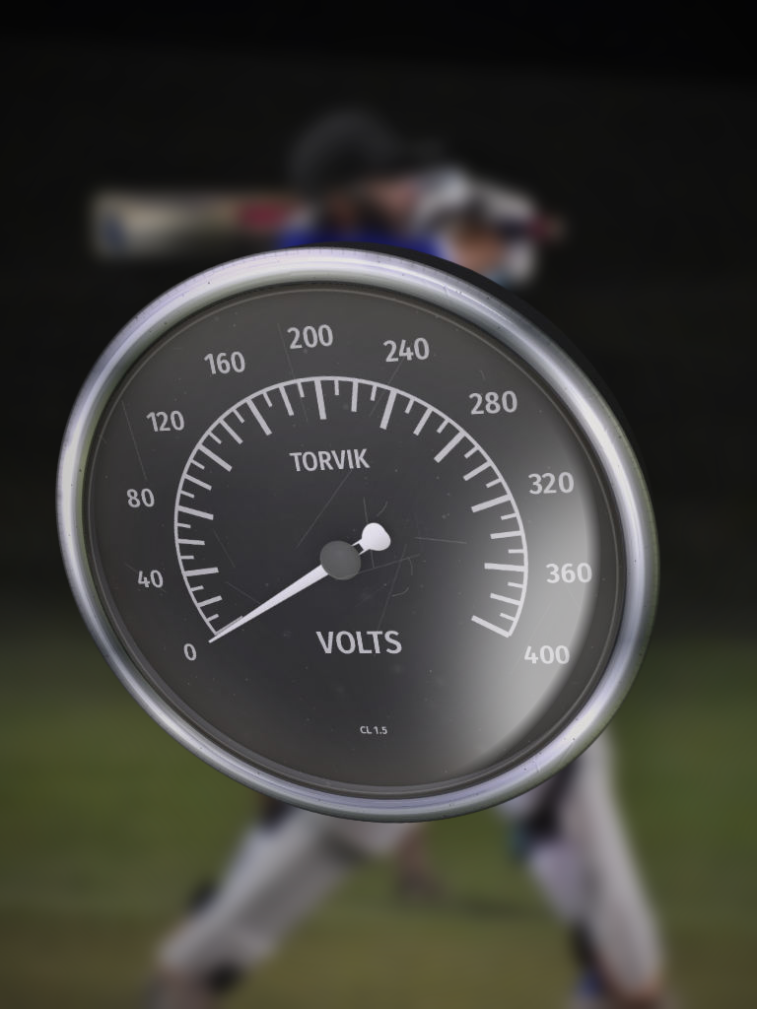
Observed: 0 V
